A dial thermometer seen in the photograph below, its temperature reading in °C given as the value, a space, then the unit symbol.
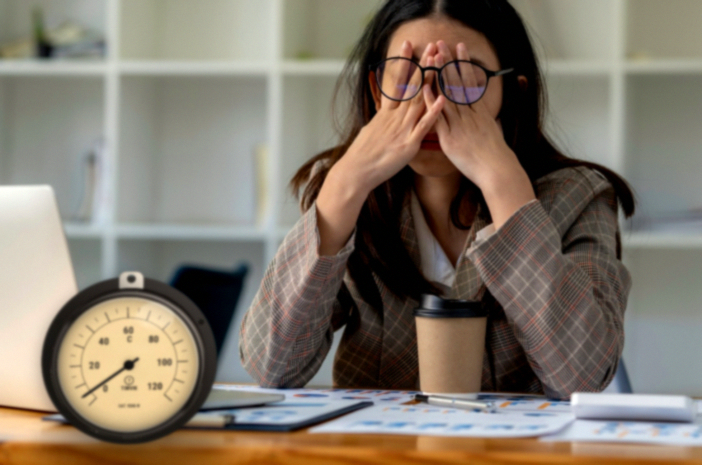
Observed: 5 °C
